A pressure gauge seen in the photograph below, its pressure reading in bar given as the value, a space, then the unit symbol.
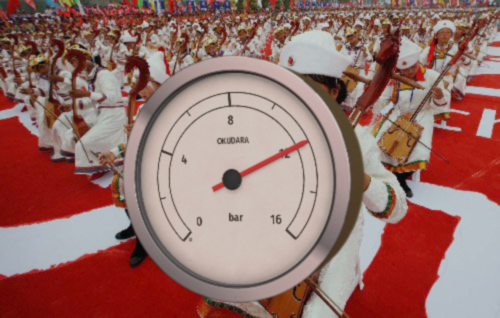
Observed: 12 bar
